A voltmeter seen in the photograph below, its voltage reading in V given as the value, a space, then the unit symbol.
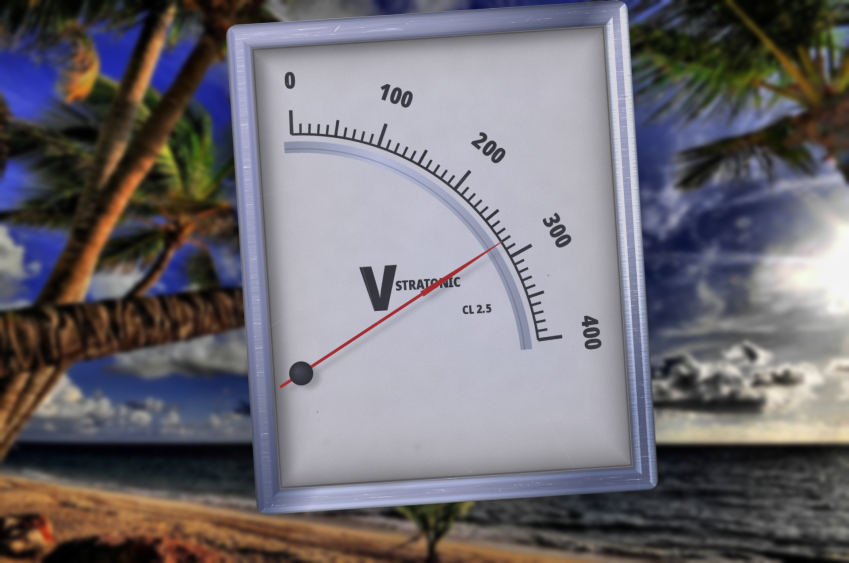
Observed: 280 V
